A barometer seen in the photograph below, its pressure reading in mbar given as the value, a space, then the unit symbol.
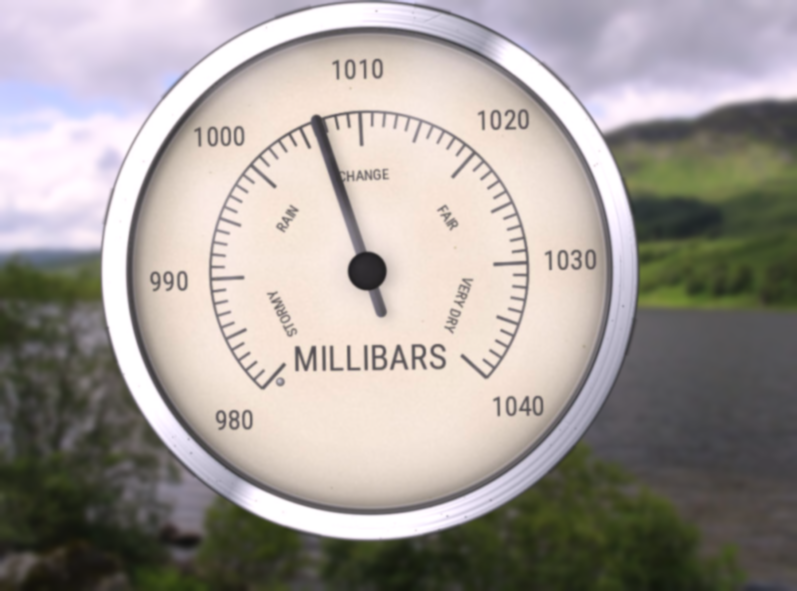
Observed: 1006.5 mbar
